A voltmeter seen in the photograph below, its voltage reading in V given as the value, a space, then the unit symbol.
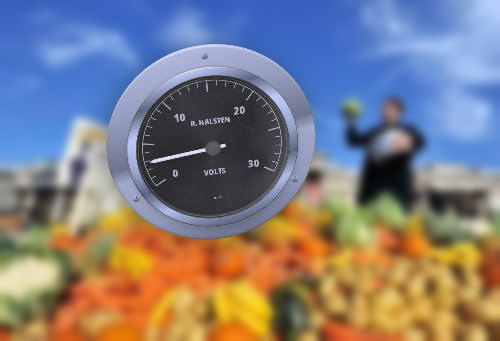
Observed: 3 V
